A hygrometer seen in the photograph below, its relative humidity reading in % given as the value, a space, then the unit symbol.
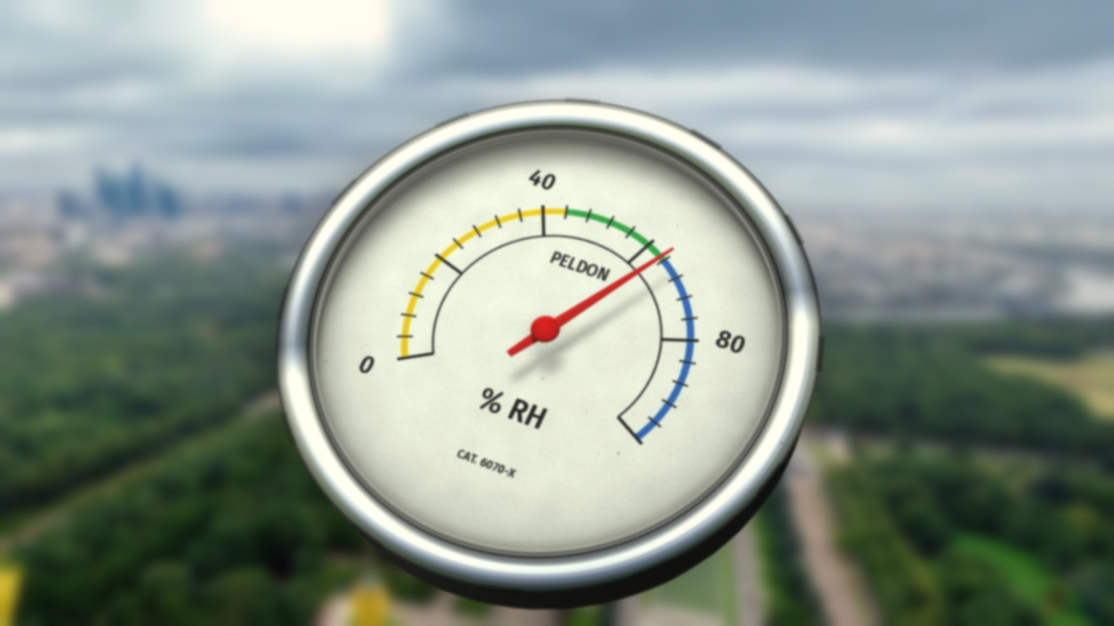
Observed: 64 %
